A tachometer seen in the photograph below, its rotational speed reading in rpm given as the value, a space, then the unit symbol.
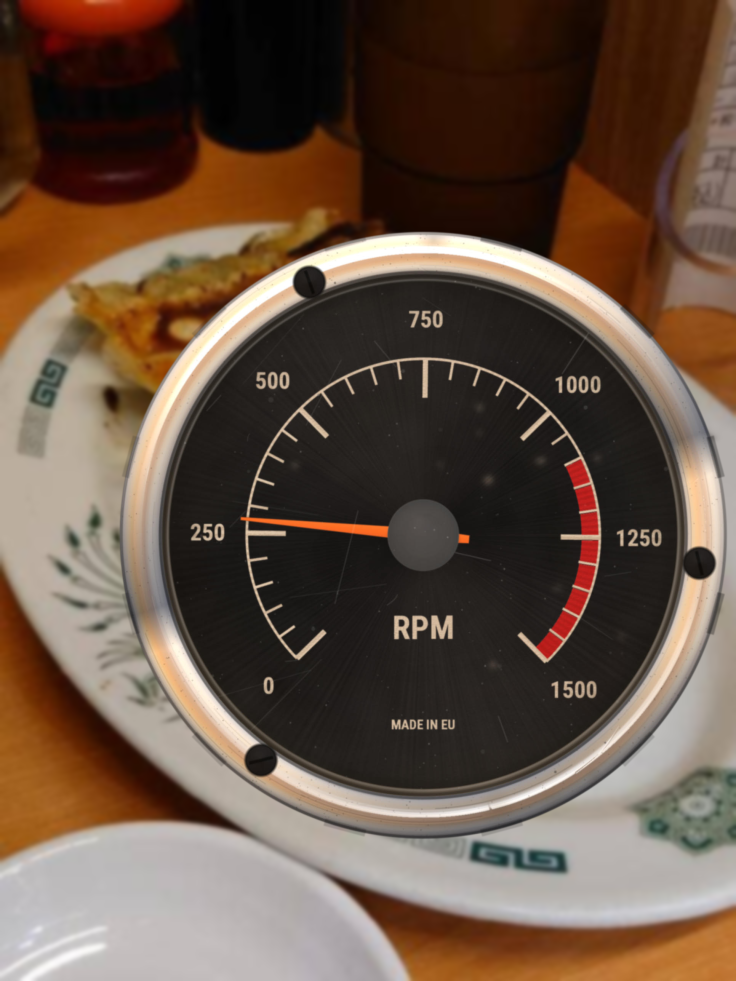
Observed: 275 rpm
